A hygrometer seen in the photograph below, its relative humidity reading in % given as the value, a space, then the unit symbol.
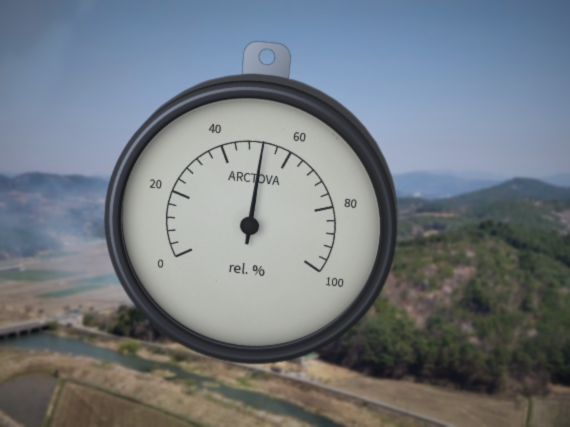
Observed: 52 %
